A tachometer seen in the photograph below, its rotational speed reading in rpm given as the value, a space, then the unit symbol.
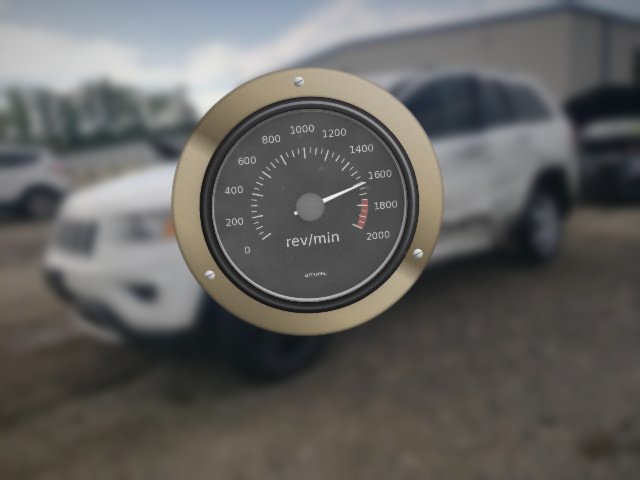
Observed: 1600 rpm
